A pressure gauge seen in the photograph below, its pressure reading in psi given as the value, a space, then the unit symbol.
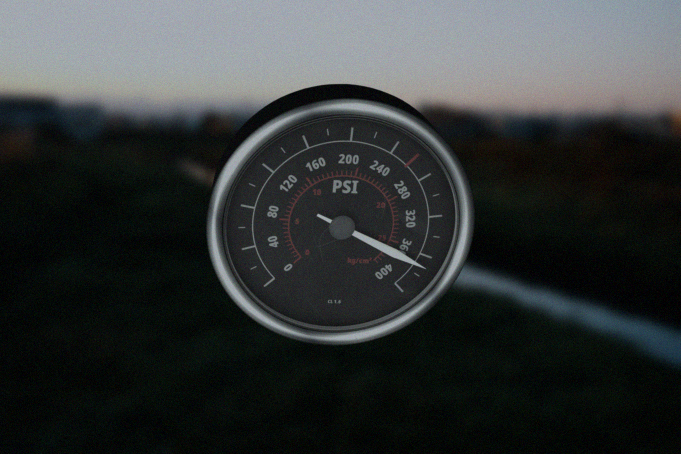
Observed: 370 psi
